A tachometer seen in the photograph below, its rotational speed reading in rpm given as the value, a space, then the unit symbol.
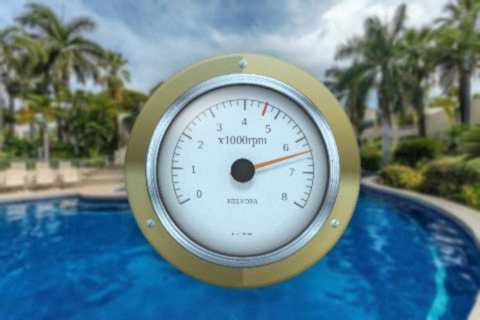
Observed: 6400 rpm
